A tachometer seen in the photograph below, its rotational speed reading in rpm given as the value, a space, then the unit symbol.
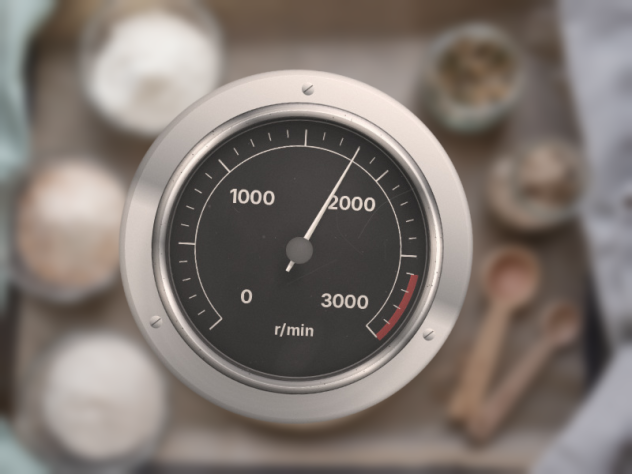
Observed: 1800 rpm
